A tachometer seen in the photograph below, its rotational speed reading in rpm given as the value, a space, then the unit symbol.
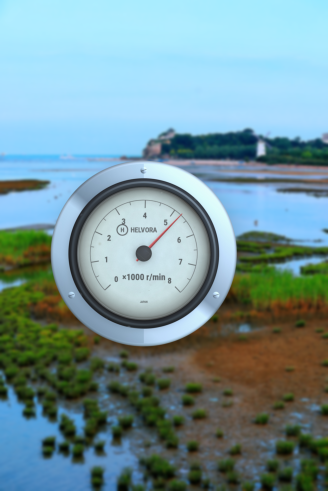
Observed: 5250 rpm
